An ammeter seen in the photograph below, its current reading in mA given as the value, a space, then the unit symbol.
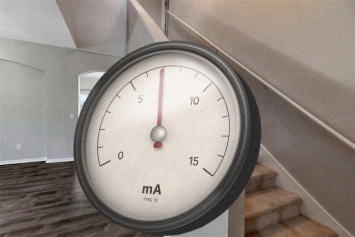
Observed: 7 mA
